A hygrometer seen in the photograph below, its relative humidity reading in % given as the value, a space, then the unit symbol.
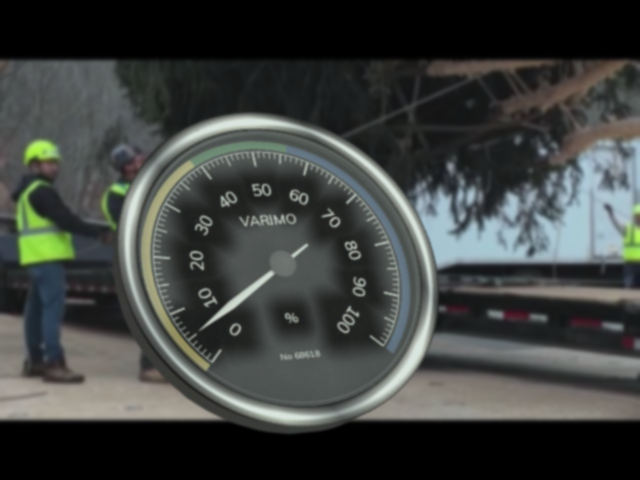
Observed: 5 %
